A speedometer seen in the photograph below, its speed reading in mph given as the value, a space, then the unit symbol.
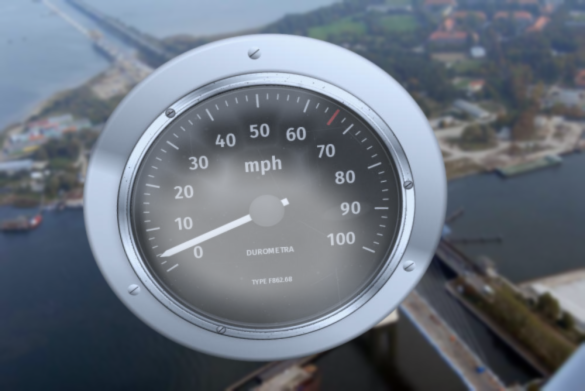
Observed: 4 mph
